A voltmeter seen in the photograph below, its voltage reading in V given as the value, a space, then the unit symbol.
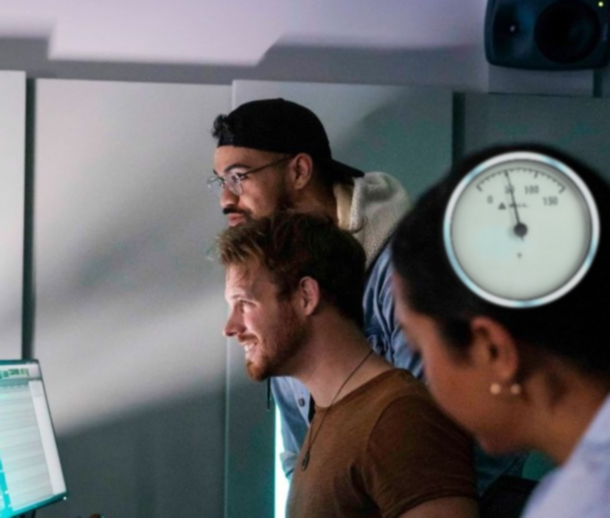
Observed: 50 V
